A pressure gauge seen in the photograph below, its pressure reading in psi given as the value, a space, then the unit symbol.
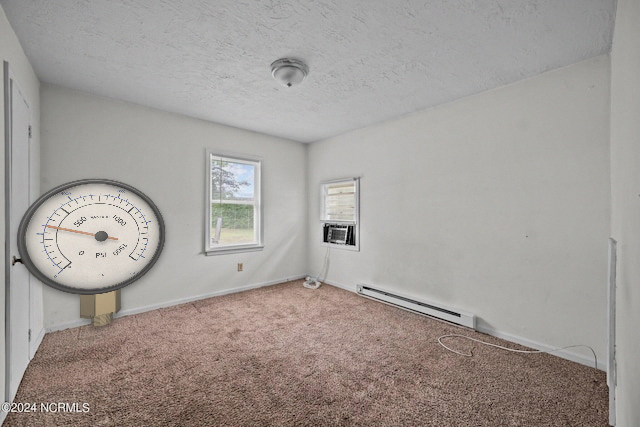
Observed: 350 psi
